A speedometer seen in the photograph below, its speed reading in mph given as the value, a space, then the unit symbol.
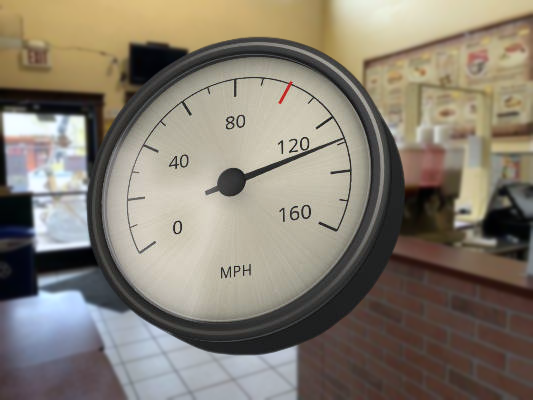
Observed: 130 mph
